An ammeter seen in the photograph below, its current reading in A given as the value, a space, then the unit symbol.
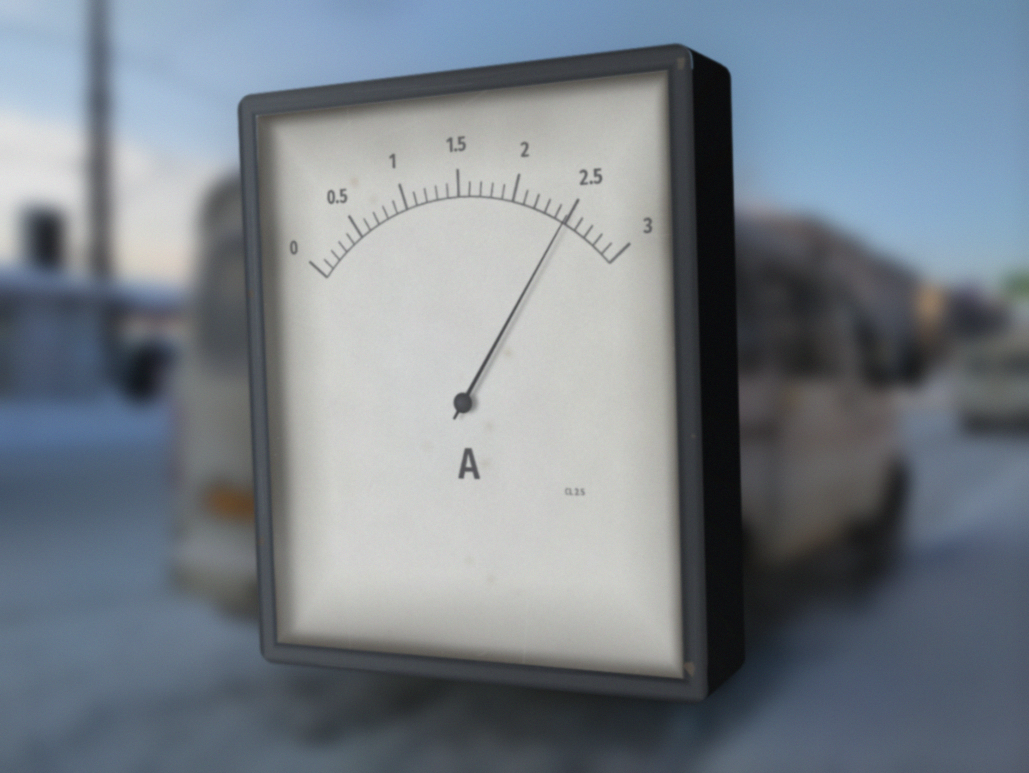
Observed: 2.5 A
